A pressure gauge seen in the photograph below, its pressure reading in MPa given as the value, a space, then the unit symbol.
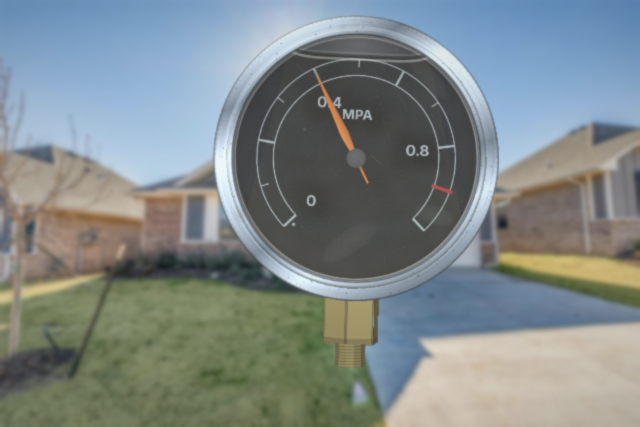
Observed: 0.4 MPa
